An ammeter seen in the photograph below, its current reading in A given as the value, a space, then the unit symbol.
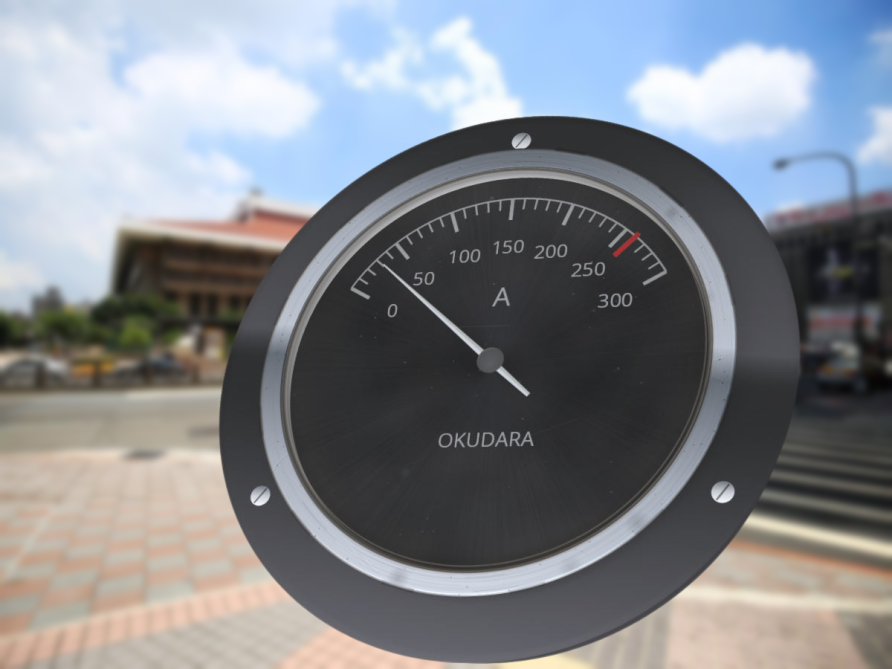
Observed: 30 A
